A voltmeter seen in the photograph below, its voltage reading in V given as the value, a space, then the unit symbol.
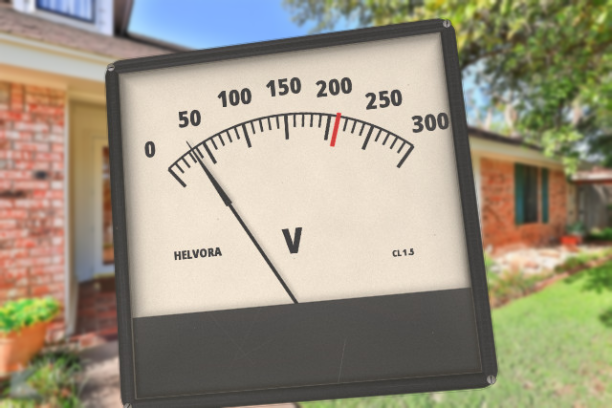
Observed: 35 V
